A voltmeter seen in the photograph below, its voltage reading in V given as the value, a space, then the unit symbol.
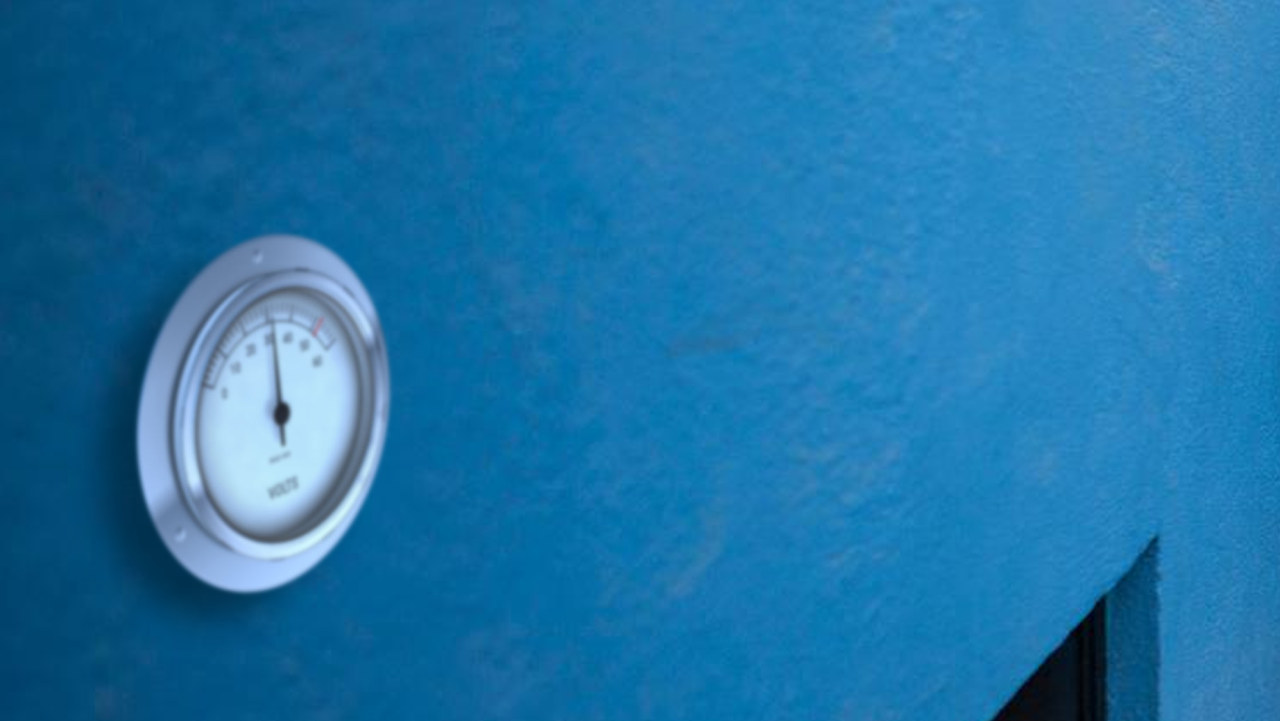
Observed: 30 V
